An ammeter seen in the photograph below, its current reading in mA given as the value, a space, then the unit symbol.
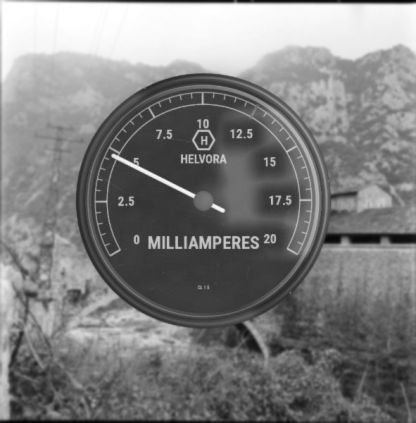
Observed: 4.75 mA
